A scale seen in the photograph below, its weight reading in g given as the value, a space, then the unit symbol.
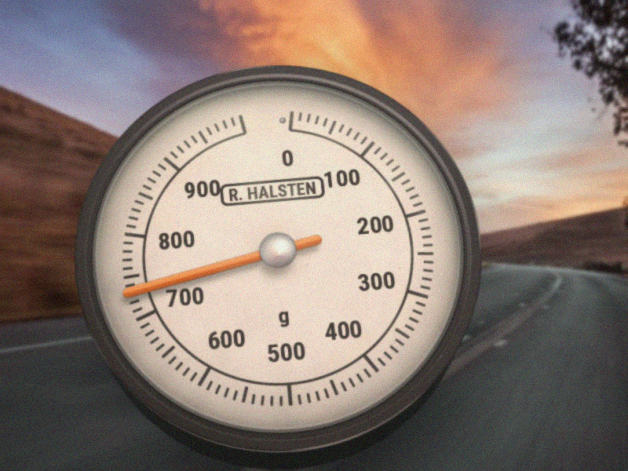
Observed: 730 g
